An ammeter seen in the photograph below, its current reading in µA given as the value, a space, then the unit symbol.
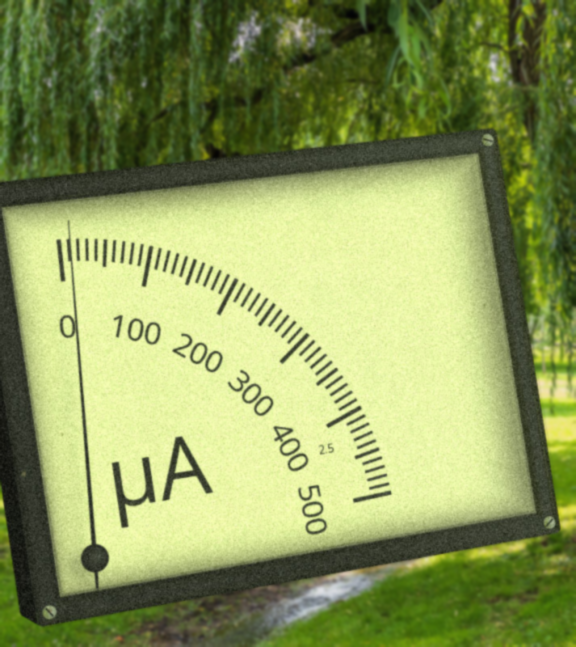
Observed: 10 µA
